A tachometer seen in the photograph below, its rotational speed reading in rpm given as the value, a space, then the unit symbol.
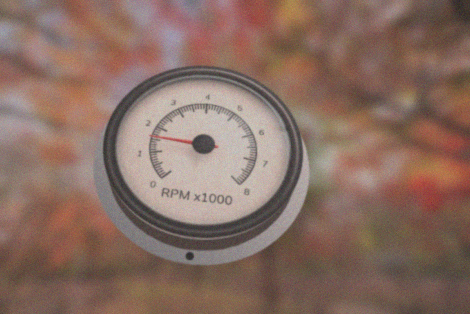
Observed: 1500 rpm
